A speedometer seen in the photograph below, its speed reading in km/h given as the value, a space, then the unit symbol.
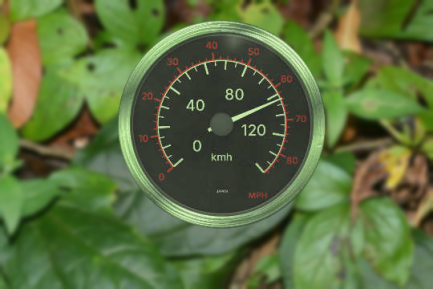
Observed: 102.5 km/h
